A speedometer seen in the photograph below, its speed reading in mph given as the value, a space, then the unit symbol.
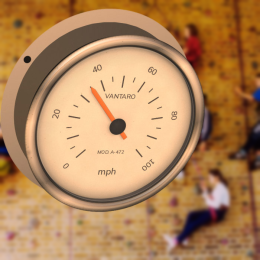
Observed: 35 mph
